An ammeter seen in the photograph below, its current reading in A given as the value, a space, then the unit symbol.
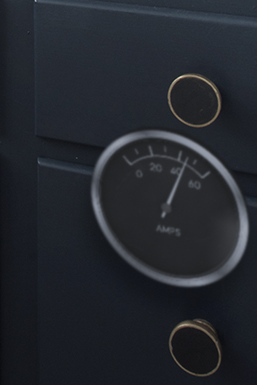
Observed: 45 A
